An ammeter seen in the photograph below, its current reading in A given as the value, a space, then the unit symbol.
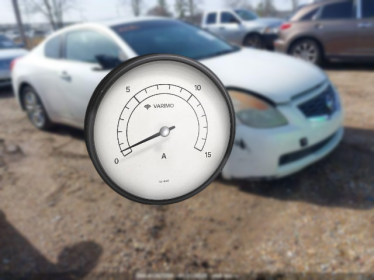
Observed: 0.5 A
